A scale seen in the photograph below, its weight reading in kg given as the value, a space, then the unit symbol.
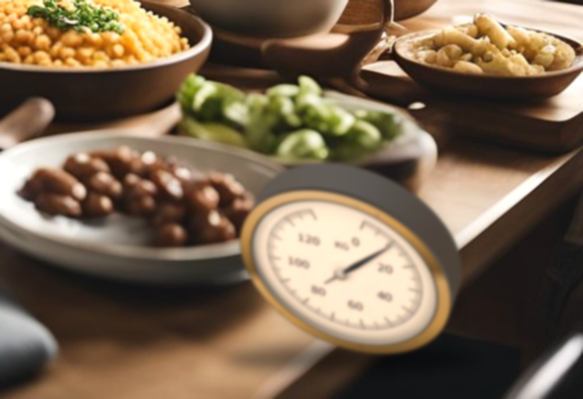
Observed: 10 kg
